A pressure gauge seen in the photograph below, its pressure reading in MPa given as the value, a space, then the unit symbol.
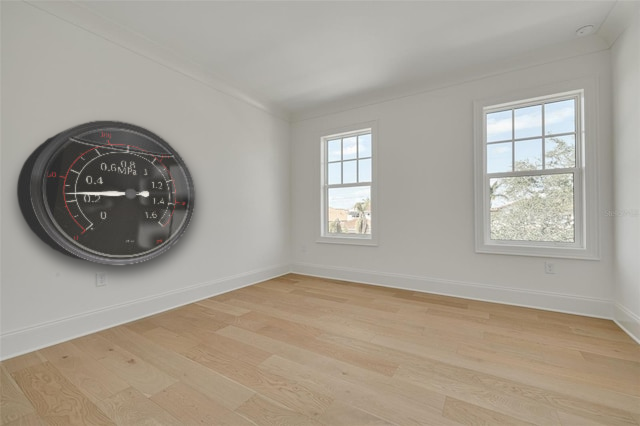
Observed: 0.25 MPa
